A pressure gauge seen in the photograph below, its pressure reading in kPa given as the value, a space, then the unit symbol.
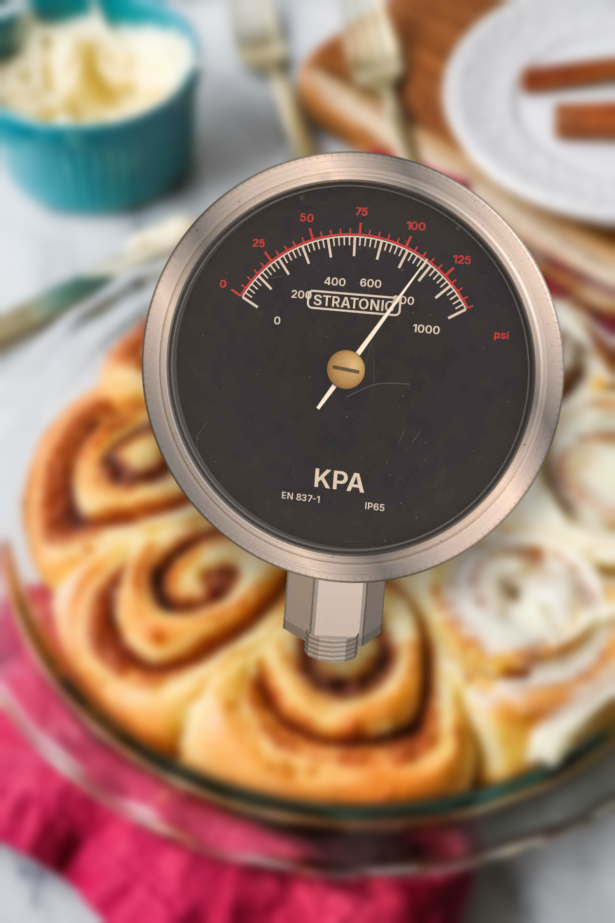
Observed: 780 kPa
